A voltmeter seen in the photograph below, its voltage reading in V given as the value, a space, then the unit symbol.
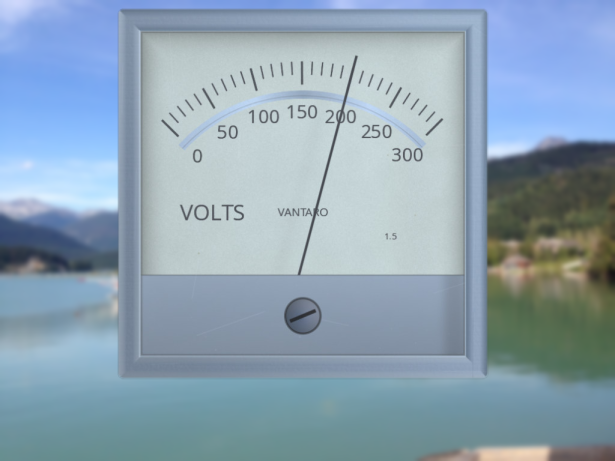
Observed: 200 V
